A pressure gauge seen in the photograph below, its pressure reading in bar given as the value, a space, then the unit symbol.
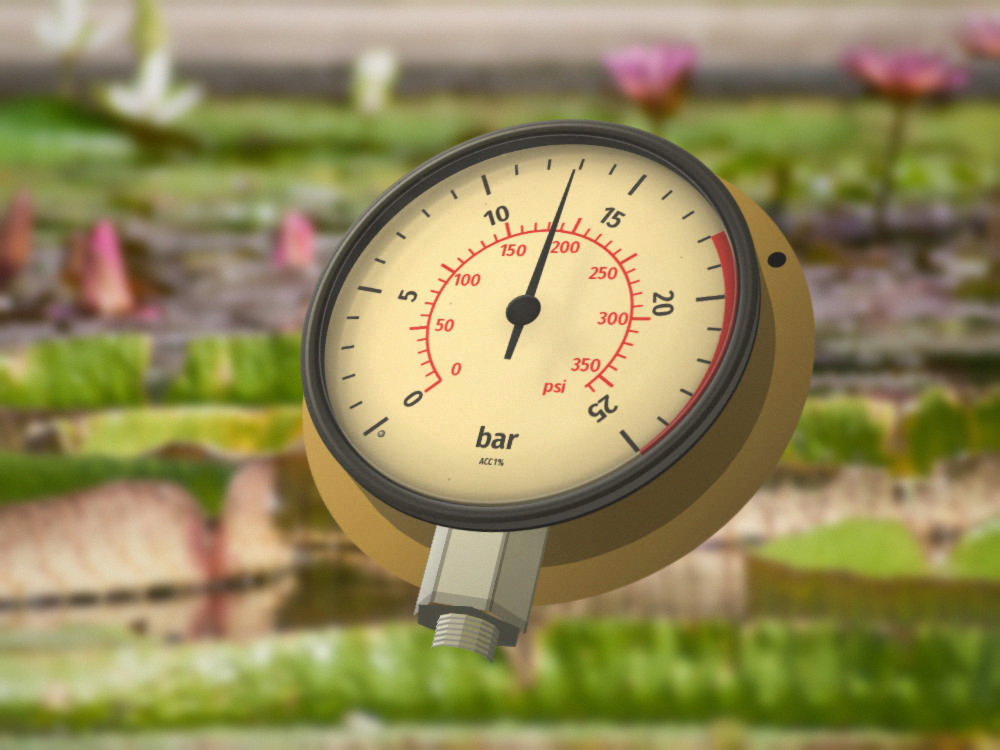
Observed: 13 bar
